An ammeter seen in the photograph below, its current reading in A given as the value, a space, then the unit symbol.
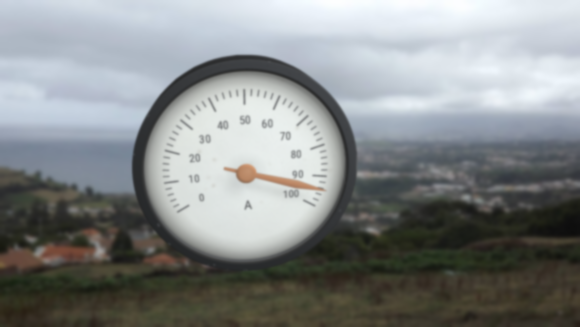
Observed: 94 A
